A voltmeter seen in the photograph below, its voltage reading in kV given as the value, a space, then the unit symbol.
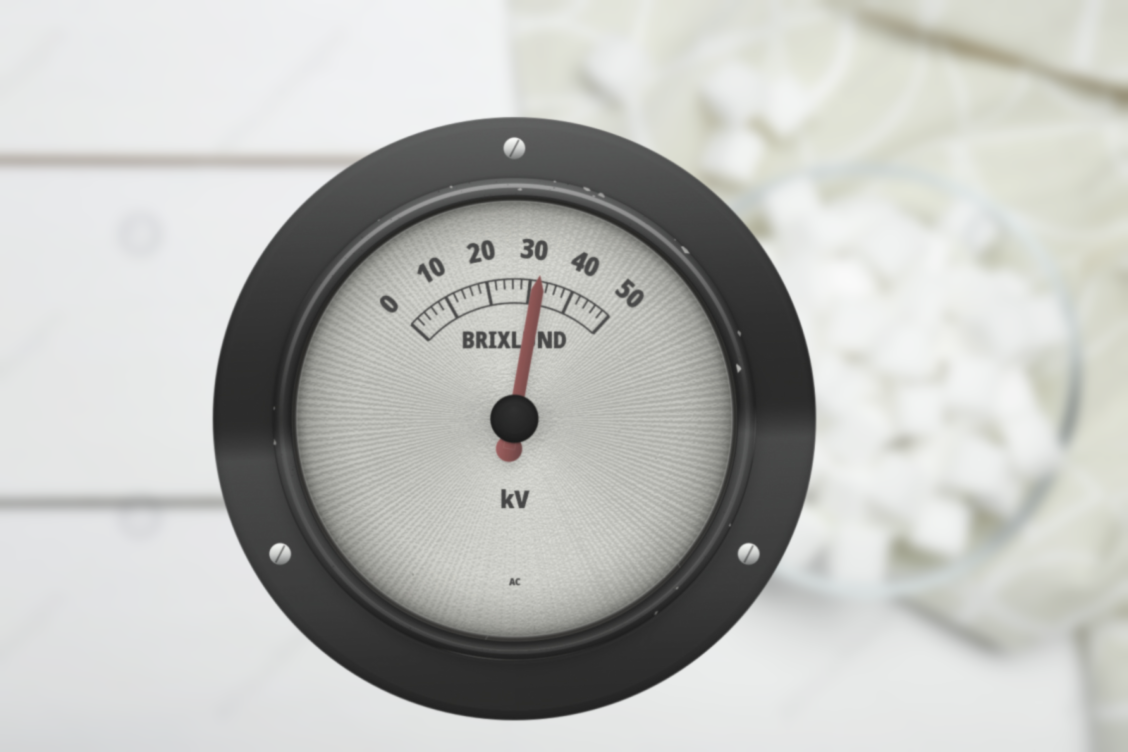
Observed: 32 kV
